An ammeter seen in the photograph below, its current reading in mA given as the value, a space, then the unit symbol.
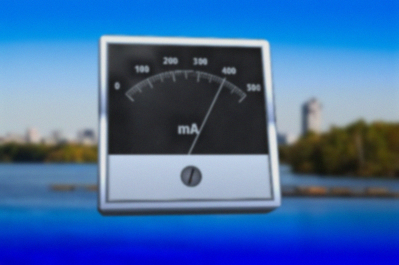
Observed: 400 mA
